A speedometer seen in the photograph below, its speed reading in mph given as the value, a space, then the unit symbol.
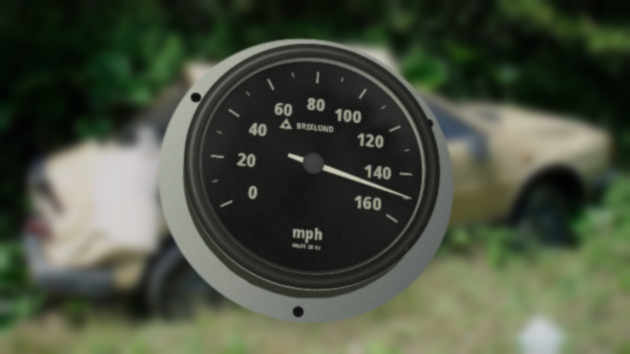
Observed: 150 mph
